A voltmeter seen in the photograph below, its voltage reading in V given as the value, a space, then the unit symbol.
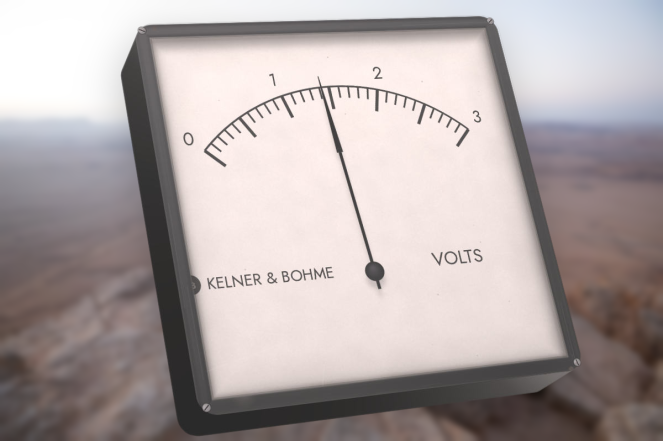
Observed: 1.4 V
